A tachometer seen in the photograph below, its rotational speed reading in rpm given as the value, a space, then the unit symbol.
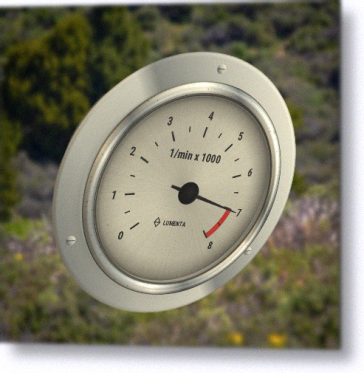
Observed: 7000 rpm
